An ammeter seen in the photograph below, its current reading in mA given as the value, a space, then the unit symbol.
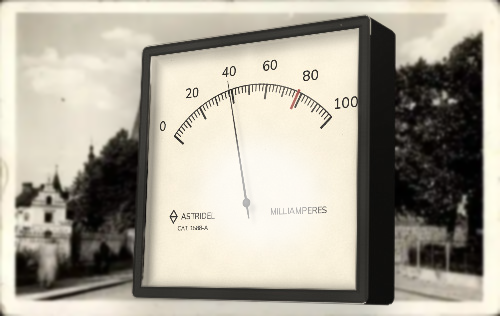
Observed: 40 mA
